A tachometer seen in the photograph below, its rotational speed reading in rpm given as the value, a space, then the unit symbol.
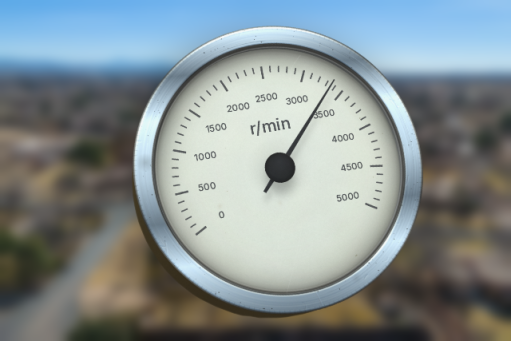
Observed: 3350 rpm
